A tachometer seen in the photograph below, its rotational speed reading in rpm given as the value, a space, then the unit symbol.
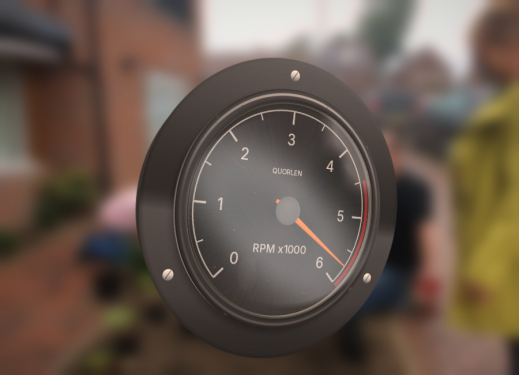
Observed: 5750 rpm
